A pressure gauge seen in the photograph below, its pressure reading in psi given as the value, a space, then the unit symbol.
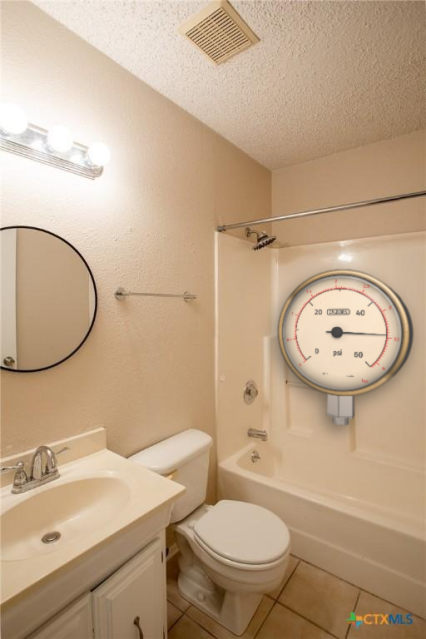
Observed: 50 psi
